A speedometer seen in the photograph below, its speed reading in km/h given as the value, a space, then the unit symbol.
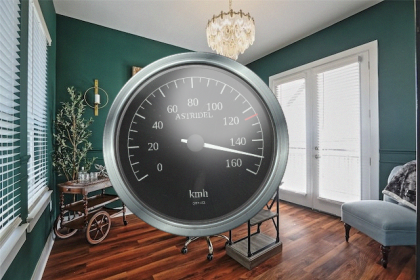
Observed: 150 km/h
